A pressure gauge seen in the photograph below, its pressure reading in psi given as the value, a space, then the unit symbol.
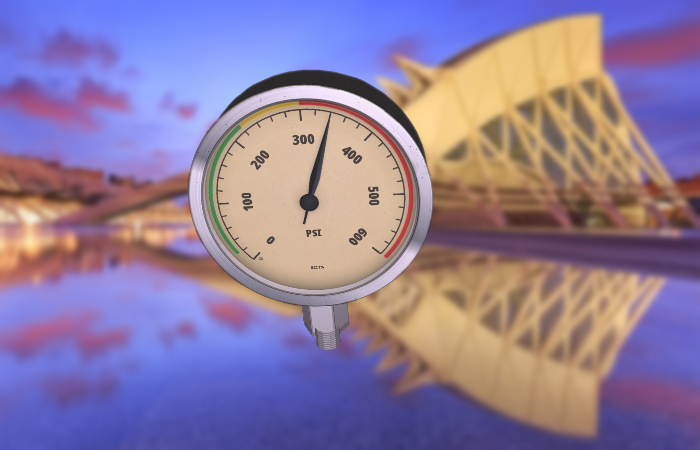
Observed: 340 psi
